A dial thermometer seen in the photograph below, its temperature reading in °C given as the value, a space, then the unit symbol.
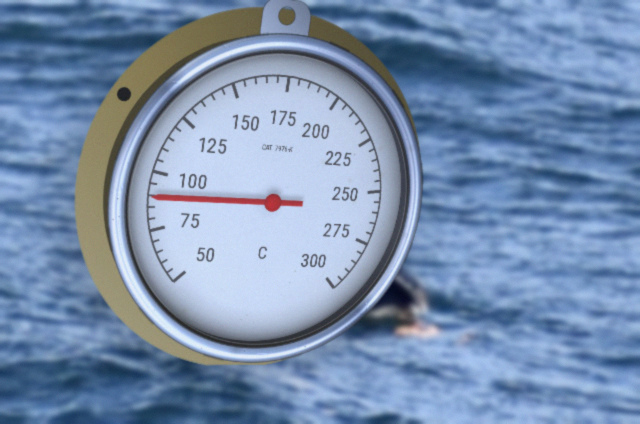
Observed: 90 °C
